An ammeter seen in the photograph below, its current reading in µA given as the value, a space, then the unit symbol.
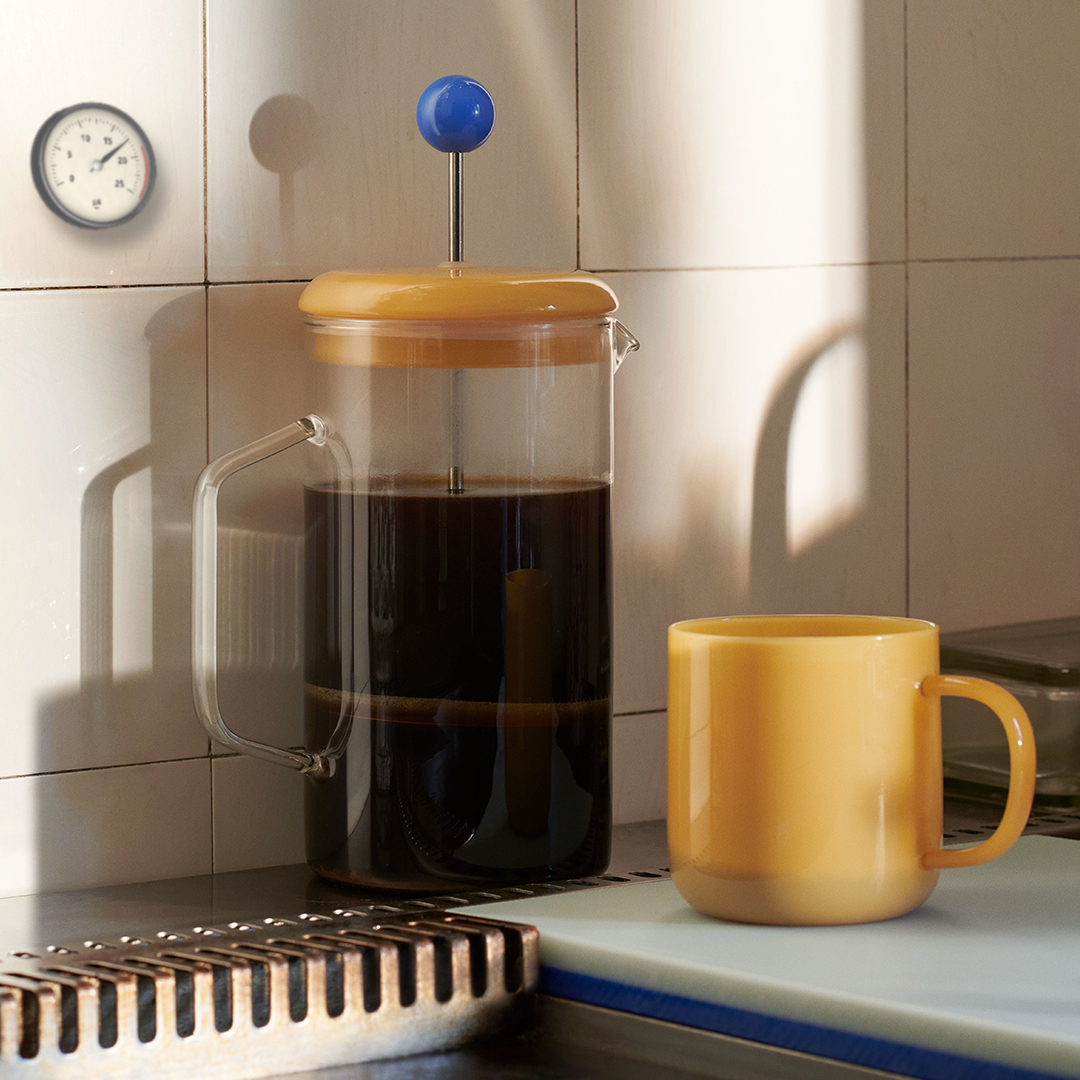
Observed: 17.5 µA
